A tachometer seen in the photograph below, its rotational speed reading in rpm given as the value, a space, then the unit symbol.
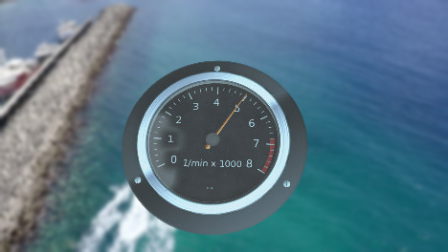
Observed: 5000 rpm
